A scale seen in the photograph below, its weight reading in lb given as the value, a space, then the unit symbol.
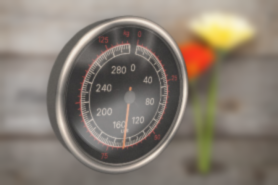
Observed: 150 lb
